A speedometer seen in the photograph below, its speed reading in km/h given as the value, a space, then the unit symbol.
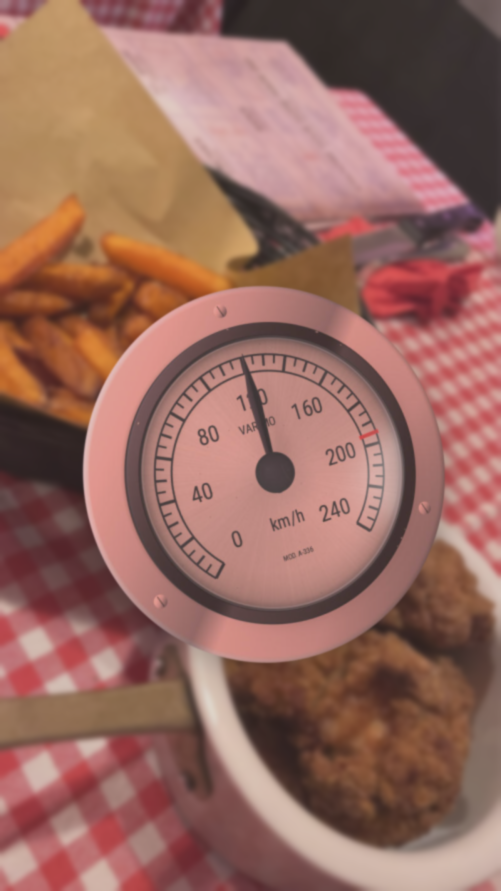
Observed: 120 km/h
